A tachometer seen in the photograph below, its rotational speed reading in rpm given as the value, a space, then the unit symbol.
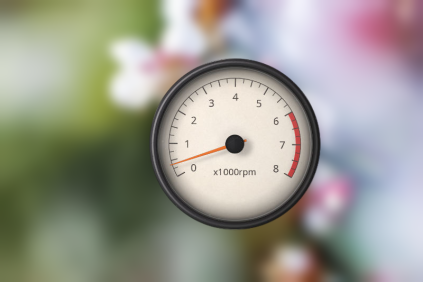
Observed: 375 rpm
